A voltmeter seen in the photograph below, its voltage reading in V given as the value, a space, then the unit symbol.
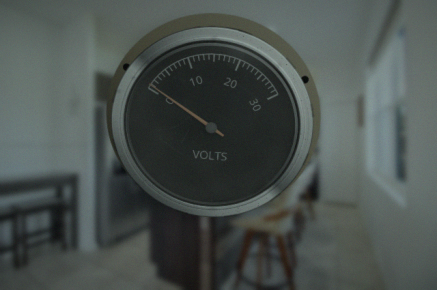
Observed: 1 V
